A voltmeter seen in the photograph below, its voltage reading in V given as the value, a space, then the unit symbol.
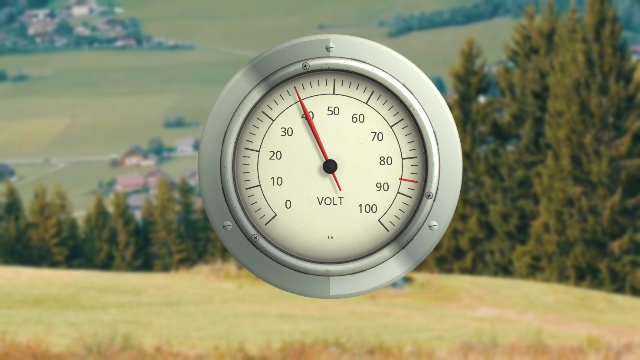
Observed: 40 V
